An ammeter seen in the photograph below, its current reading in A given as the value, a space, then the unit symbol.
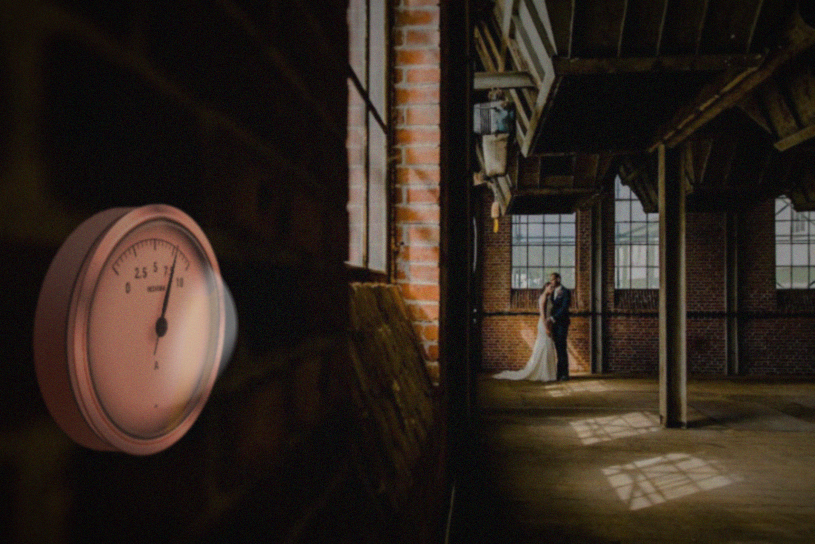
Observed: 7.5 A
